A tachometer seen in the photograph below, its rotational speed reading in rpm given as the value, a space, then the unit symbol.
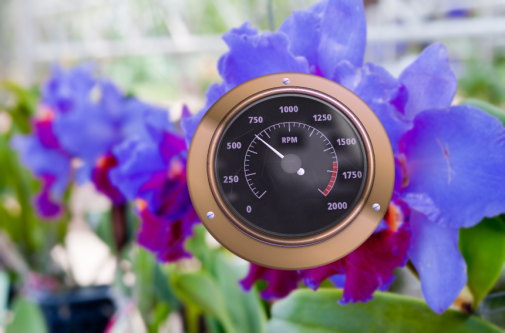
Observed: 650 rpm
